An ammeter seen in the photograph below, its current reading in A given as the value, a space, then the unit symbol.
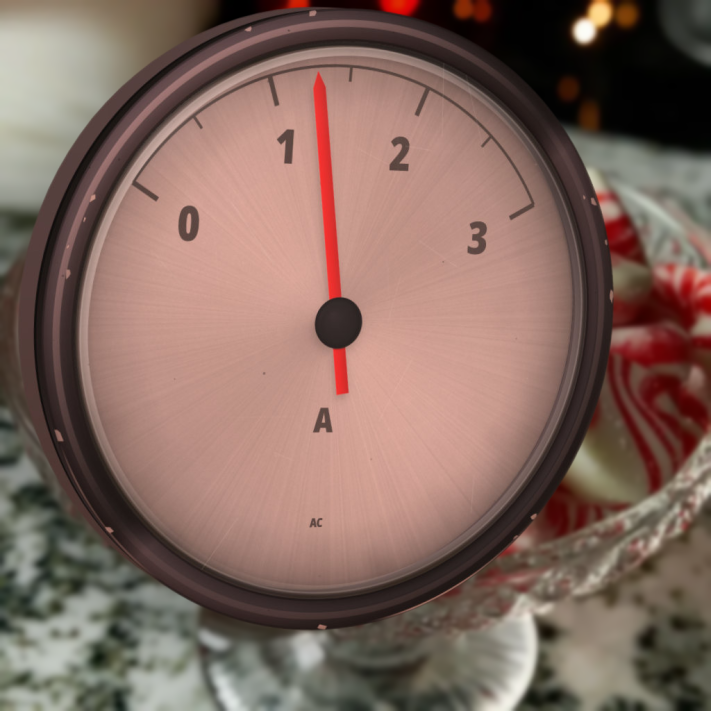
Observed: 1.25 A
